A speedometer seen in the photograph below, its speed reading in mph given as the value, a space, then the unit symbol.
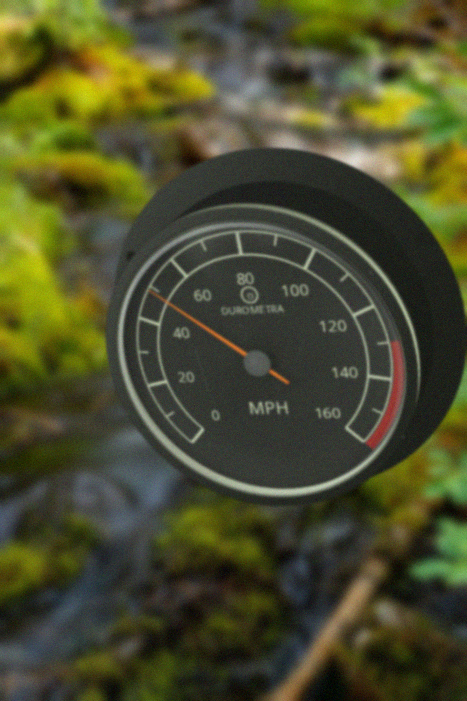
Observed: 50 mph
